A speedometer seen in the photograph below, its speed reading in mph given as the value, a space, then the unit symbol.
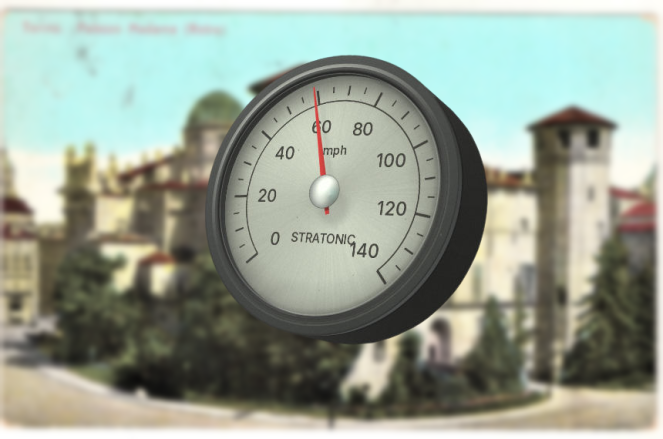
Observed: 60 mph
